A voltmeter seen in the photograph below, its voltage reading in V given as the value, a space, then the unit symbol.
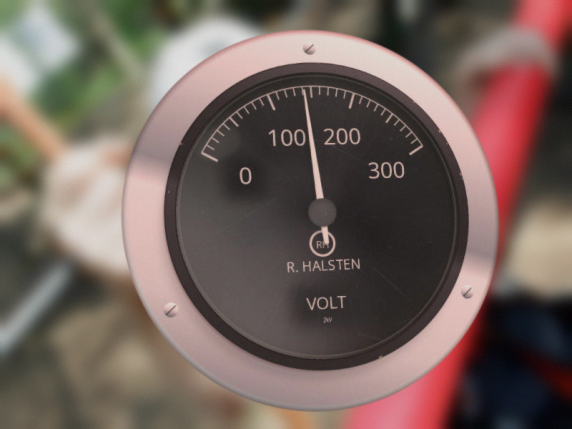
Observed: 140 V
